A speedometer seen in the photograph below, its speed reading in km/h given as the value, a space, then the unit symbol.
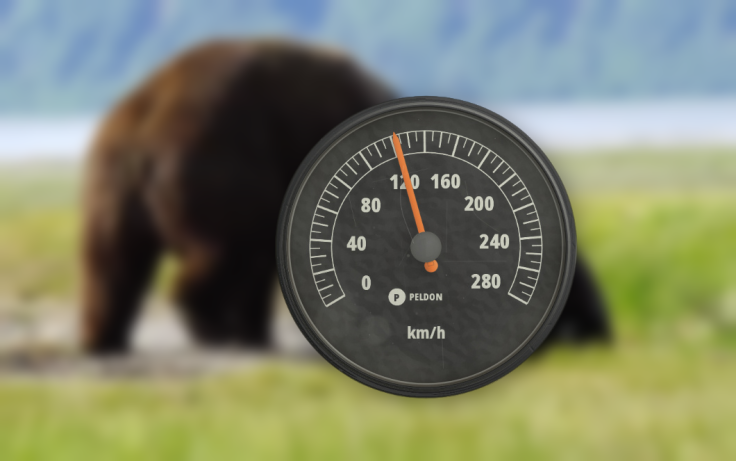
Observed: 122.5 km/h
